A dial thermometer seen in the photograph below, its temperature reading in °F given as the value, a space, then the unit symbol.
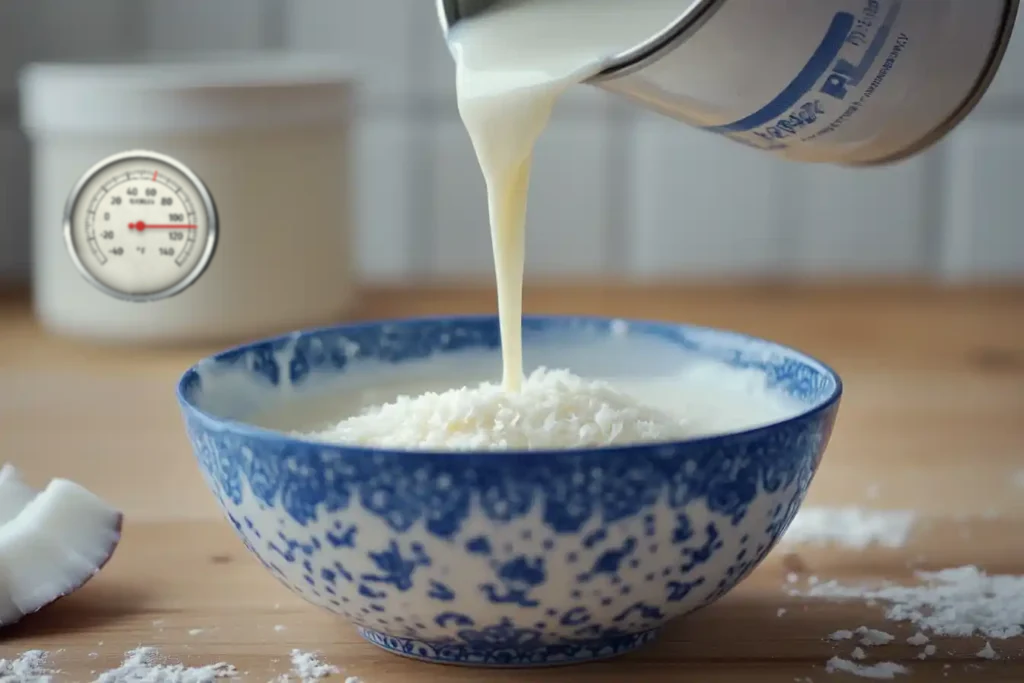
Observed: 110 °F
